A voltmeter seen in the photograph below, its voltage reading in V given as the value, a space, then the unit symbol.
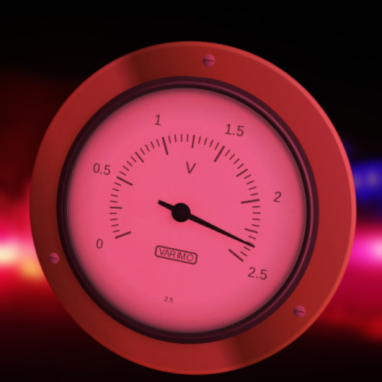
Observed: 2.35 V
